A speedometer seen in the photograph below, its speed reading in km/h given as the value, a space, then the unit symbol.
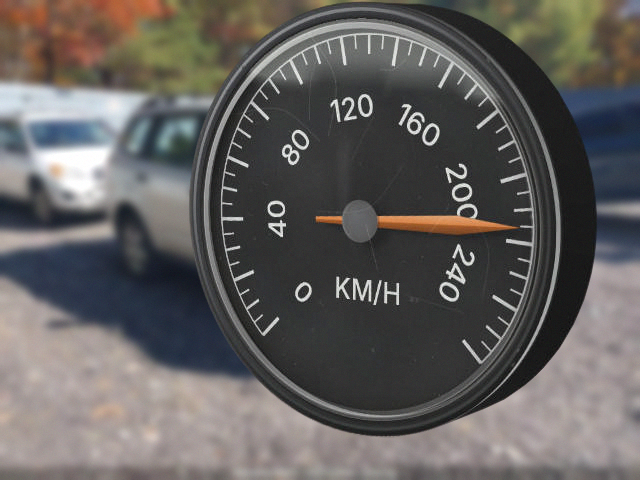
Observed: 215 km/h
